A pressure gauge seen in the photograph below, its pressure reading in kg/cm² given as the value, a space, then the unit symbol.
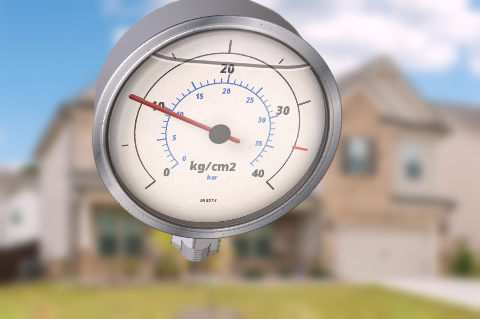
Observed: 10 kg/cm²
